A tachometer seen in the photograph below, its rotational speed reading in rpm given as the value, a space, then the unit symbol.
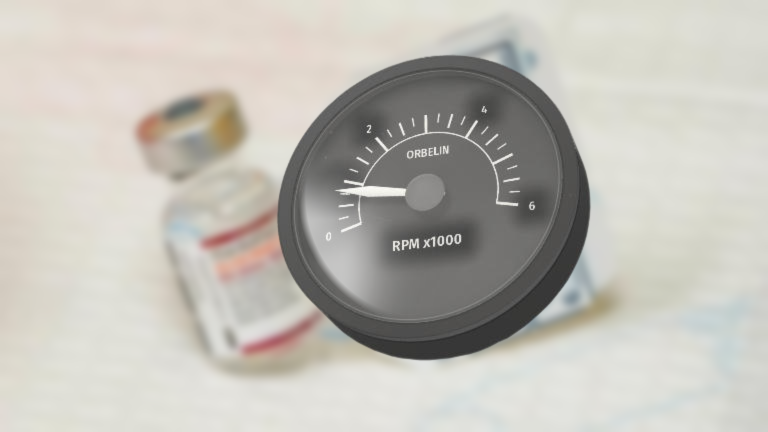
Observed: 750 rpm
